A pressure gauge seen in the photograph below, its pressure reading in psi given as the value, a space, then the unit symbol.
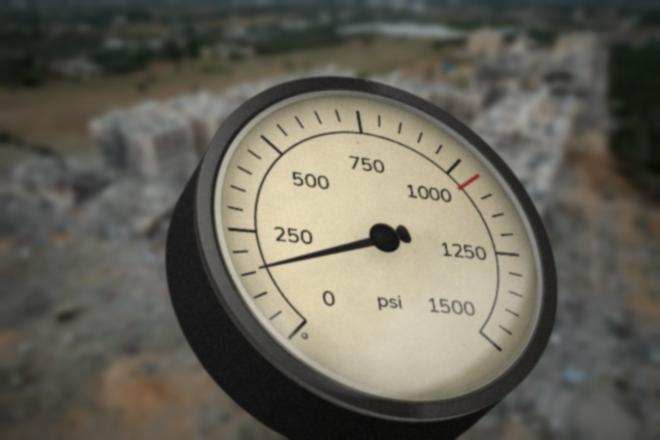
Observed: 150 psi
